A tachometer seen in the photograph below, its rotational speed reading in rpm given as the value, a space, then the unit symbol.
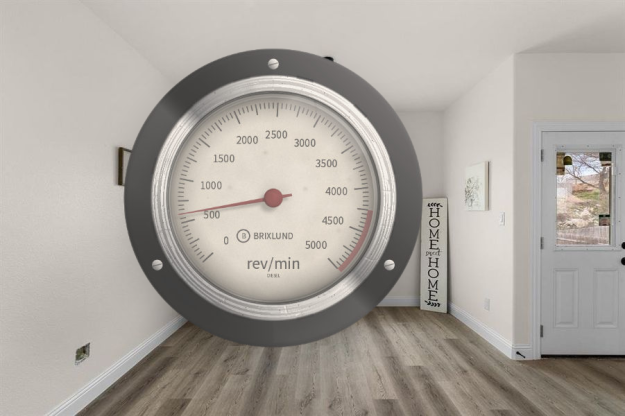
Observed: 600 rpm
